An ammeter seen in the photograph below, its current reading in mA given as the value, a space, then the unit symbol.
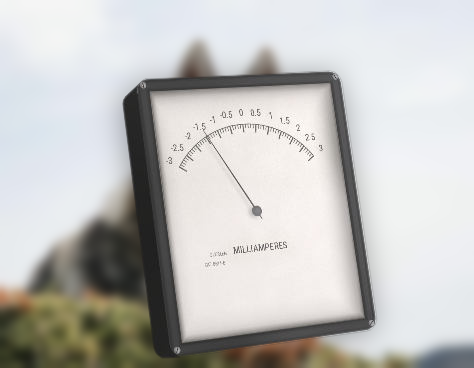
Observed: -1.5 mA
